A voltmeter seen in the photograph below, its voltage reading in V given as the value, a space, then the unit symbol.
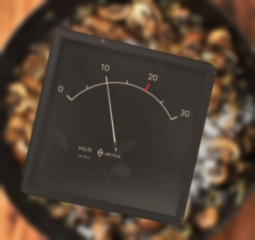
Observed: 10 V
